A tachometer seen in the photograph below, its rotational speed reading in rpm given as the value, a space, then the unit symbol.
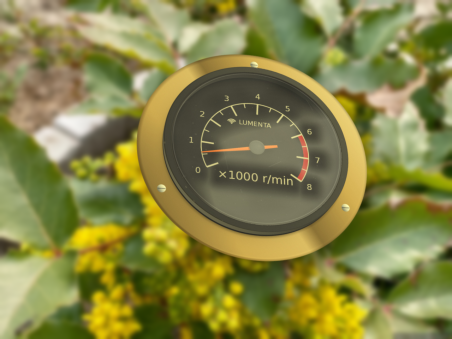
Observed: 500 rpm
